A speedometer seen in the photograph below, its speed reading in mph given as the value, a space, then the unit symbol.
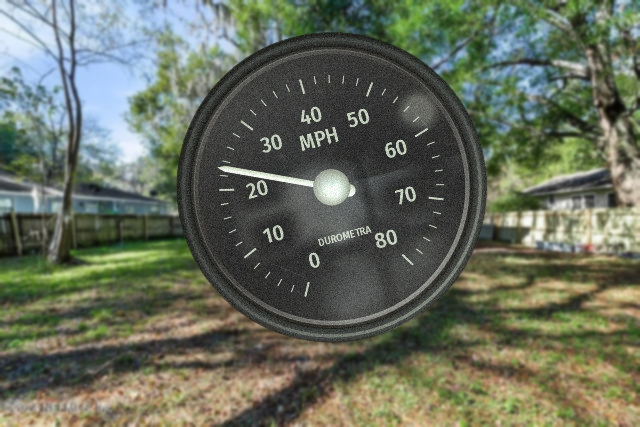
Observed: 23 mph
